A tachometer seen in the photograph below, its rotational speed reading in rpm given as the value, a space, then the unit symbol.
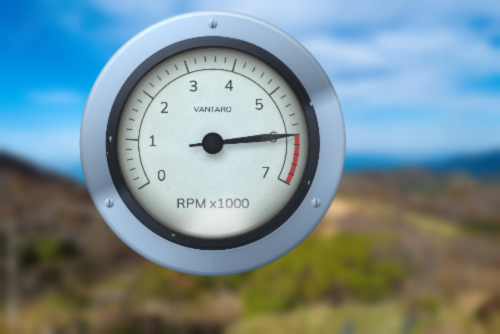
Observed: 6000 rpm
